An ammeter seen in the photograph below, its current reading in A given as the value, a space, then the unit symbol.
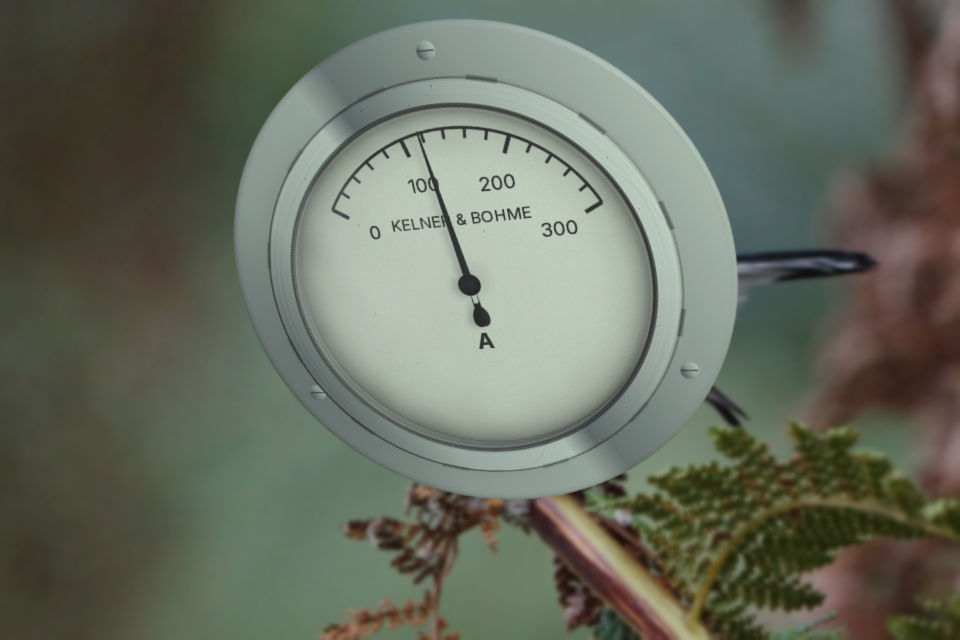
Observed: 120 A
